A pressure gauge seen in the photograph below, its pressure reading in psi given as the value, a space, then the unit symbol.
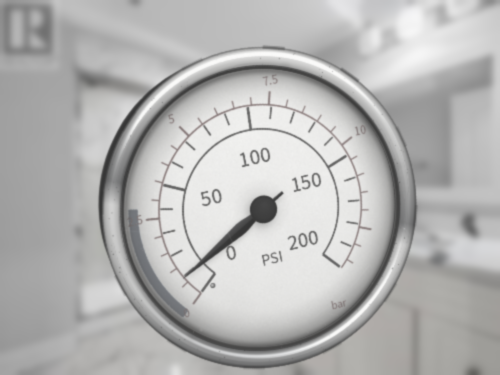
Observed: 10 psi
